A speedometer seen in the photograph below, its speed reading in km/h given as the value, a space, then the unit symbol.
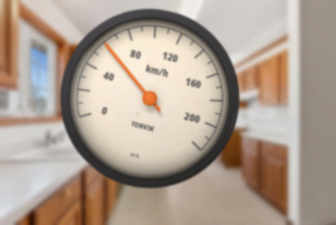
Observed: 60 km/h
